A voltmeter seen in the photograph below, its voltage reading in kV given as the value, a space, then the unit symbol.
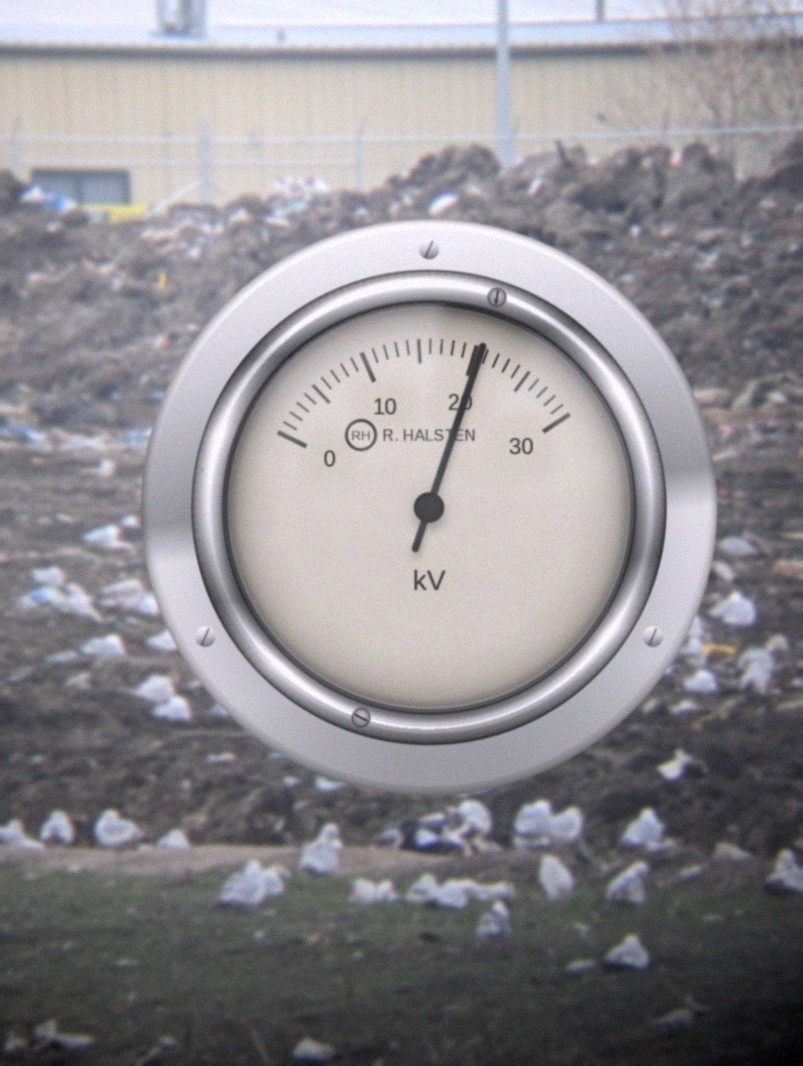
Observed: 20.5 kV
